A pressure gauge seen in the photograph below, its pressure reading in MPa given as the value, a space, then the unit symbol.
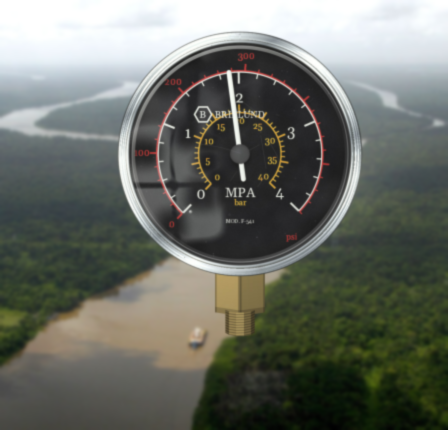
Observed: 1.9 MPa
